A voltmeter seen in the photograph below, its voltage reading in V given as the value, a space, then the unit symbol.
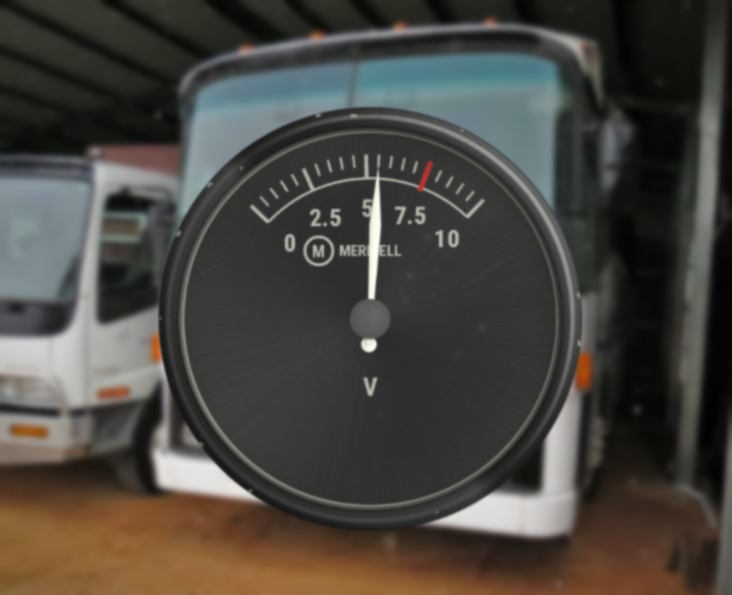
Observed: 5.5 V
